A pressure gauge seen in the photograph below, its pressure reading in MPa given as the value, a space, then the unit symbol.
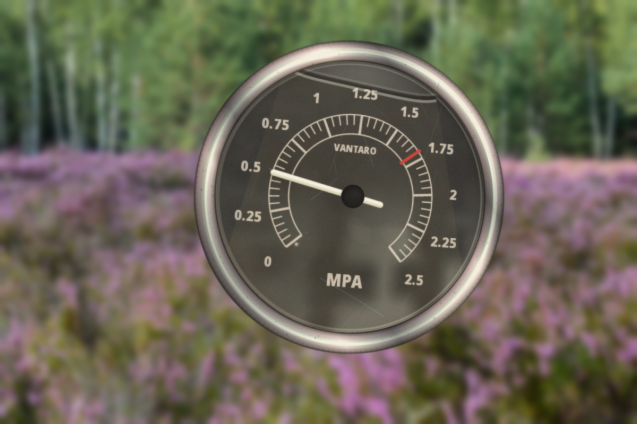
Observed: 0.5 MPa
